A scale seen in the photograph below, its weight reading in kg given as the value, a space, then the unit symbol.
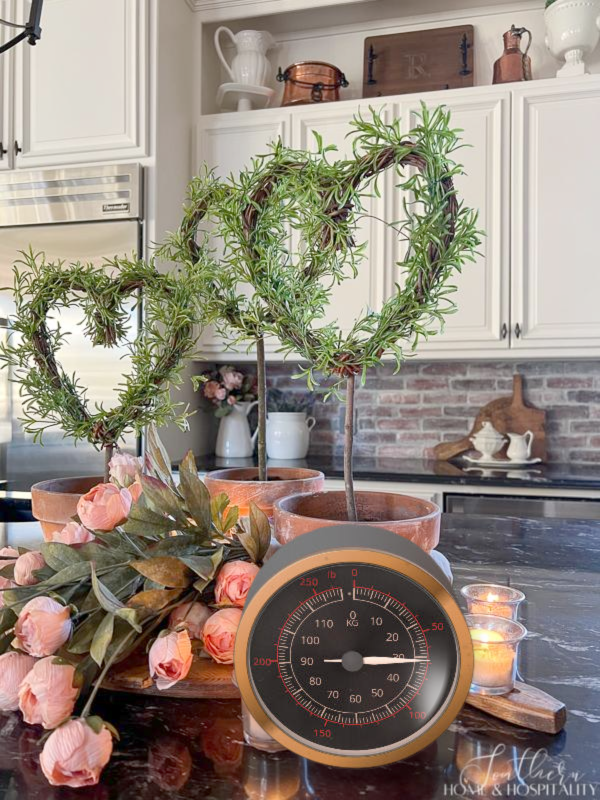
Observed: 30 kg
